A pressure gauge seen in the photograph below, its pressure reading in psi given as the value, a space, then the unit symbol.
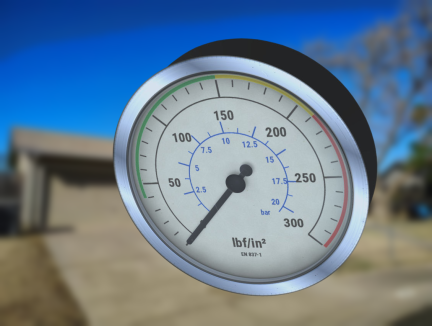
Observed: 0 psi
